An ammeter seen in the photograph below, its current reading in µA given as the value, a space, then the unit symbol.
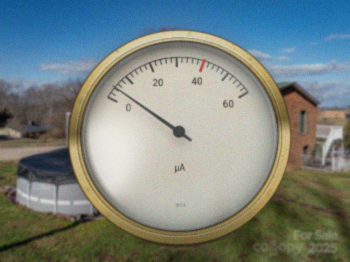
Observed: 4 µA
